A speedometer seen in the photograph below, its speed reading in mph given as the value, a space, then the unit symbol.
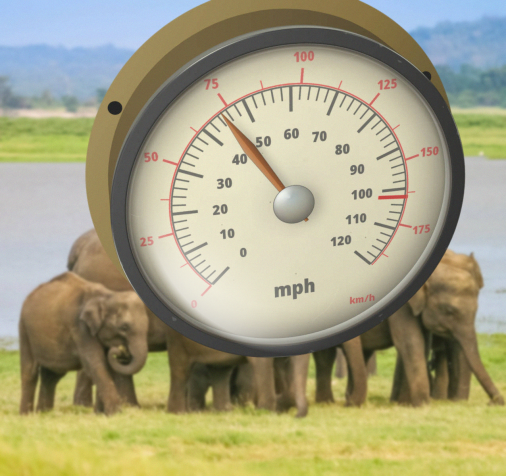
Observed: 45 mph
